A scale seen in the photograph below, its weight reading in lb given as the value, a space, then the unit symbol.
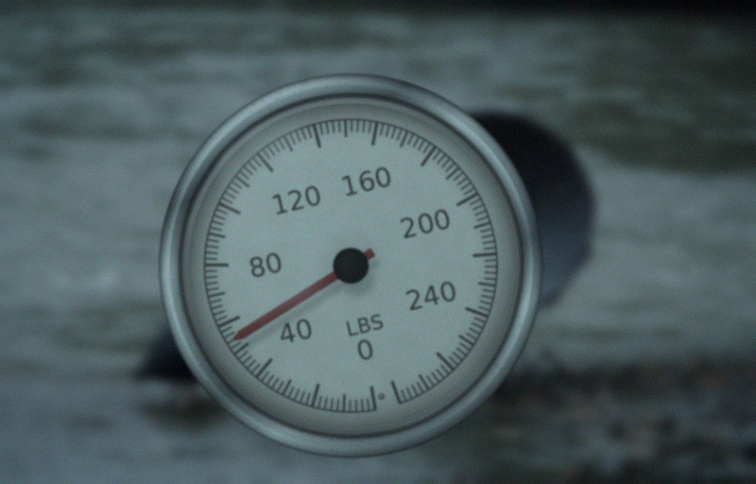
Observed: 54 lb
